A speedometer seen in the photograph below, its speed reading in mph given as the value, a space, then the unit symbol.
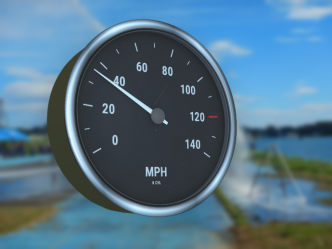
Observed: 35 mph
